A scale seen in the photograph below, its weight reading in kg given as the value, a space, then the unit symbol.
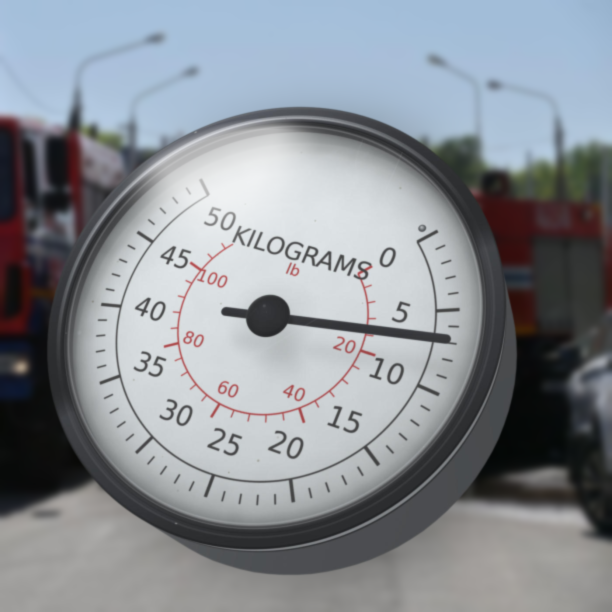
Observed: 7 kg
